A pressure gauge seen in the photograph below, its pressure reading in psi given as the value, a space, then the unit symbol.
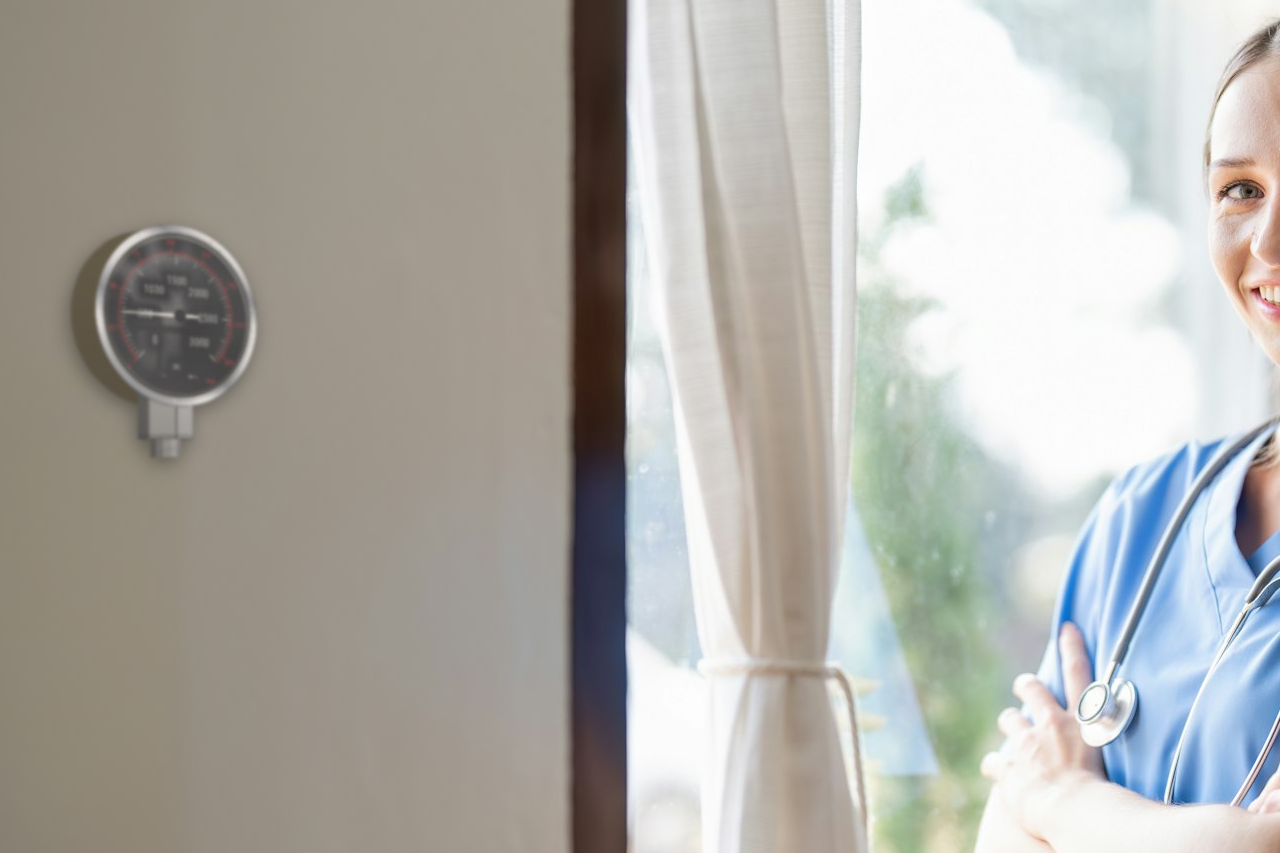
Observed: 500 psi
